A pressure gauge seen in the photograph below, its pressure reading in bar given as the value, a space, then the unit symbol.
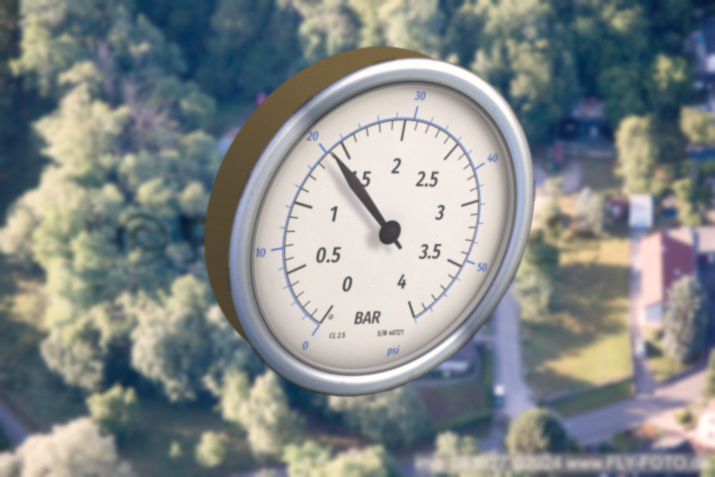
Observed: 1.4 bar
